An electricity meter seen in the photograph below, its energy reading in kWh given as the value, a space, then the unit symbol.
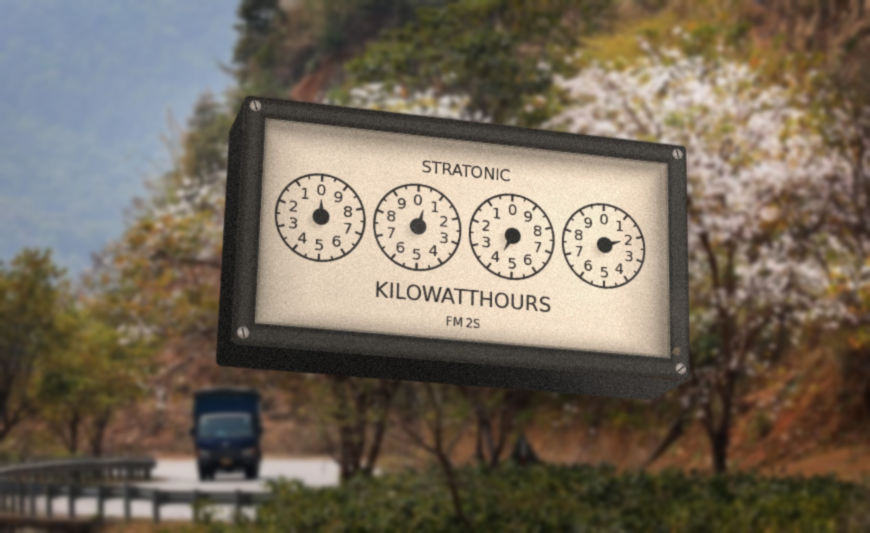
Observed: 42 kWh
